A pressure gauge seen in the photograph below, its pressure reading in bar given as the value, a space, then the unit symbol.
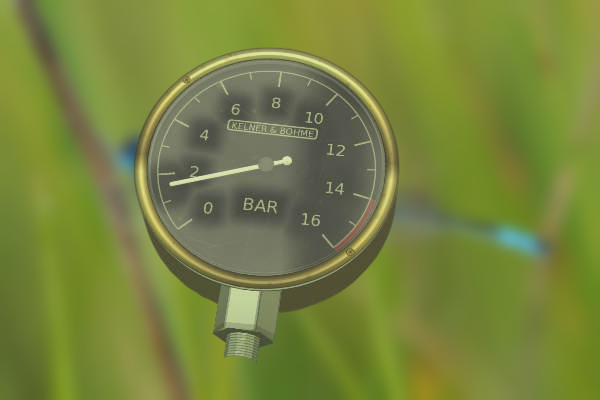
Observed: 1.5 bar
